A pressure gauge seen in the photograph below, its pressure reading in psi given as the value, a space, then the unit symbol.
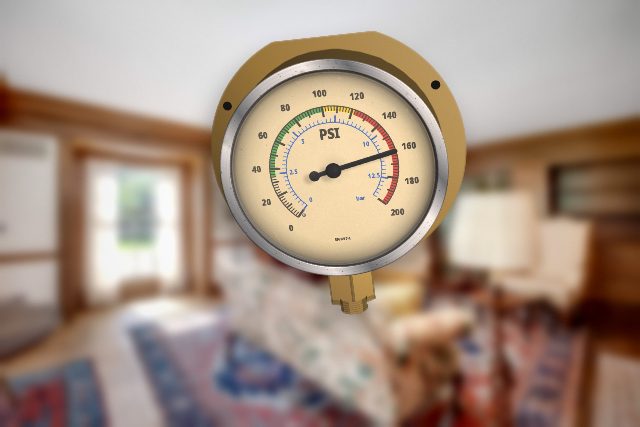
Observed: 160 psi
